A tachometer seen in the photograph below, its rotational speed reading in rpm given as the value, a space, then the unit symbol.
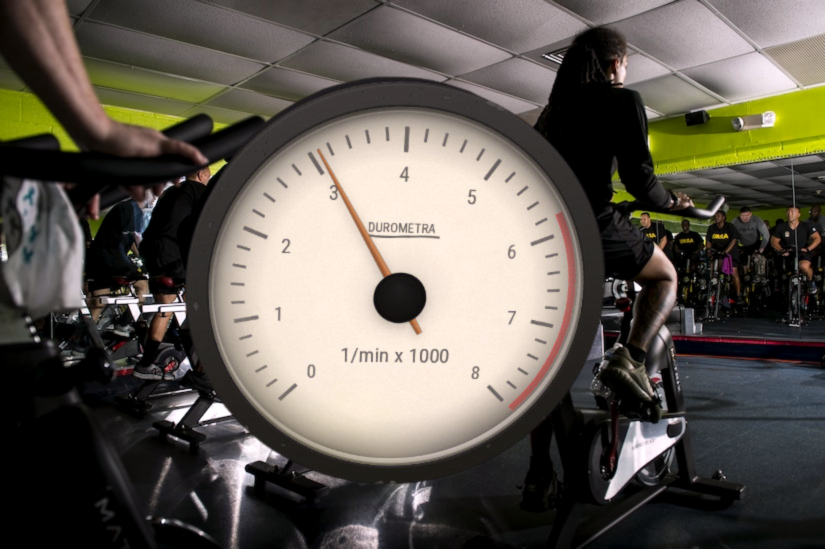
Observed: 3100 rpm
